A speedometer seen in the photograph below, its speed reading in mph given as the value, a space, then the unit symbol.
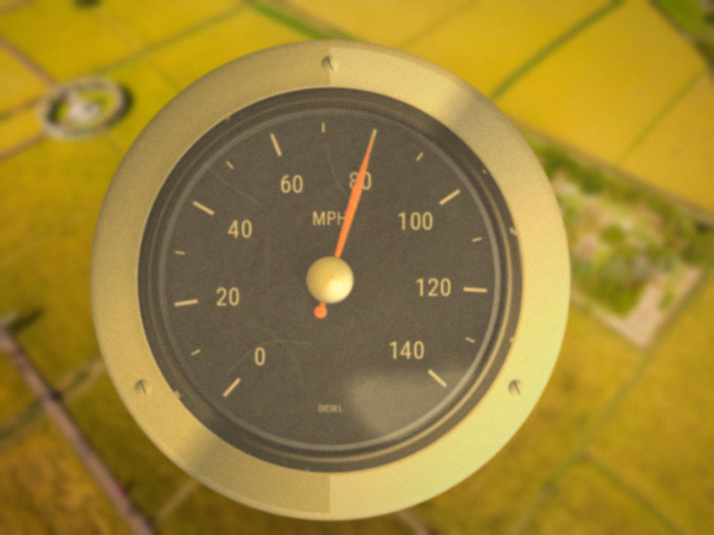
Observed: 80 mph
